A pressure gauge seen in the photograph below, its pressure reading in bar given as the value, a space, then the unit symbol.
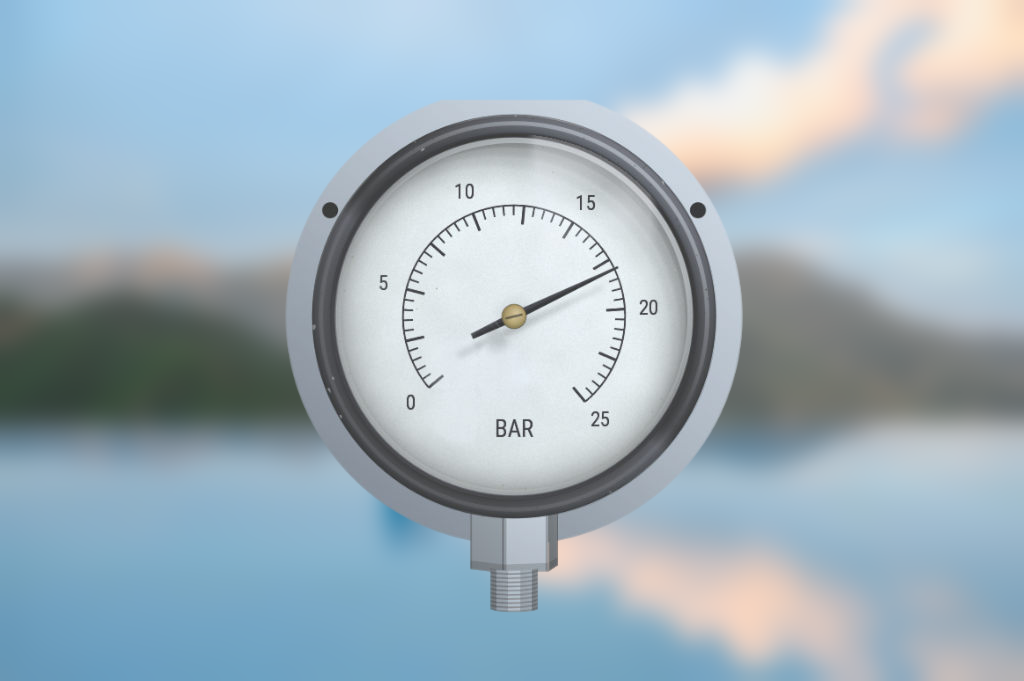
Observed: 18 bar
